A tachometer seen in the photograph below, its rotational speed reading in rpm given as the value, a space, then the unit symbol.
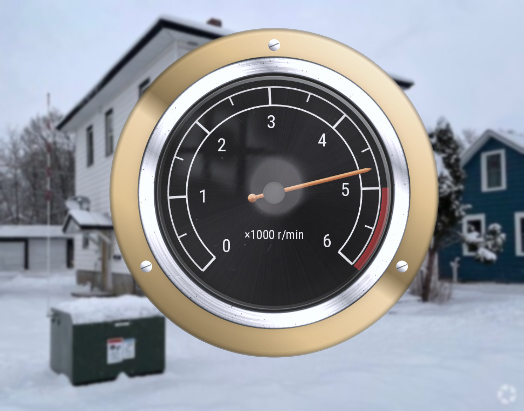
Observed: 4750 rpm
